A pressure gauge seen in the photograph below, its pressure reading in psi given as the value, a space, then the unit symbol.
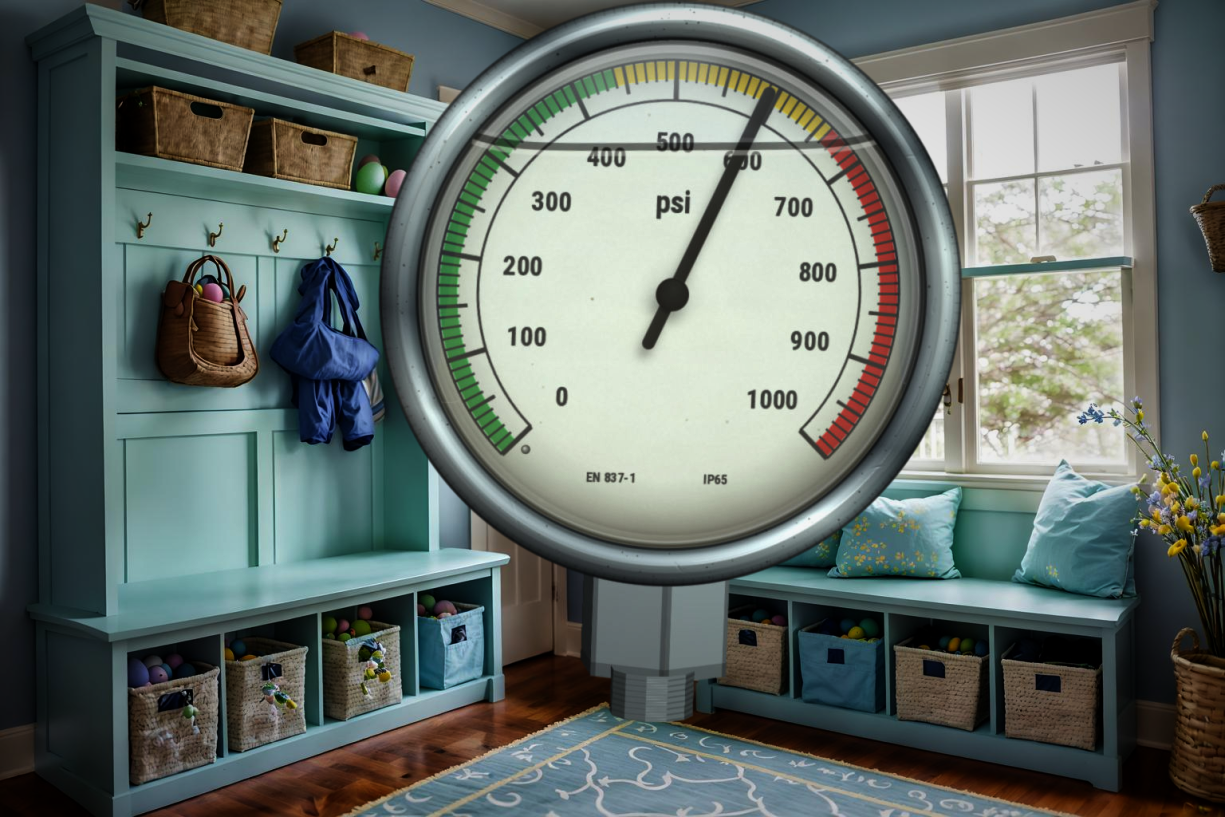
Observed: 590 psi
